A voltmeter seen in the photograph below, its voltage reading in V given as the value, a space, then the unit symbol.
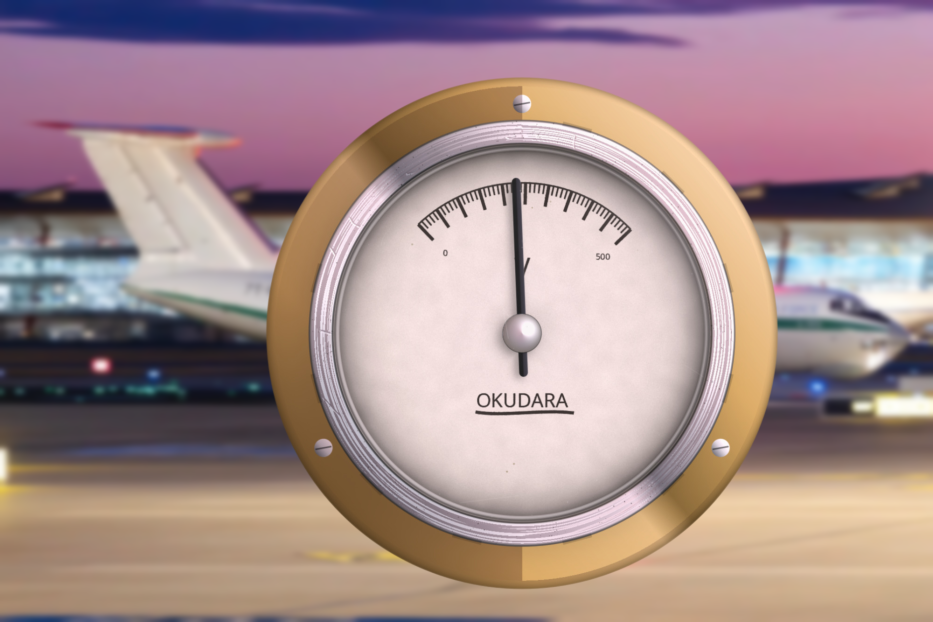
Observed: 230 V
